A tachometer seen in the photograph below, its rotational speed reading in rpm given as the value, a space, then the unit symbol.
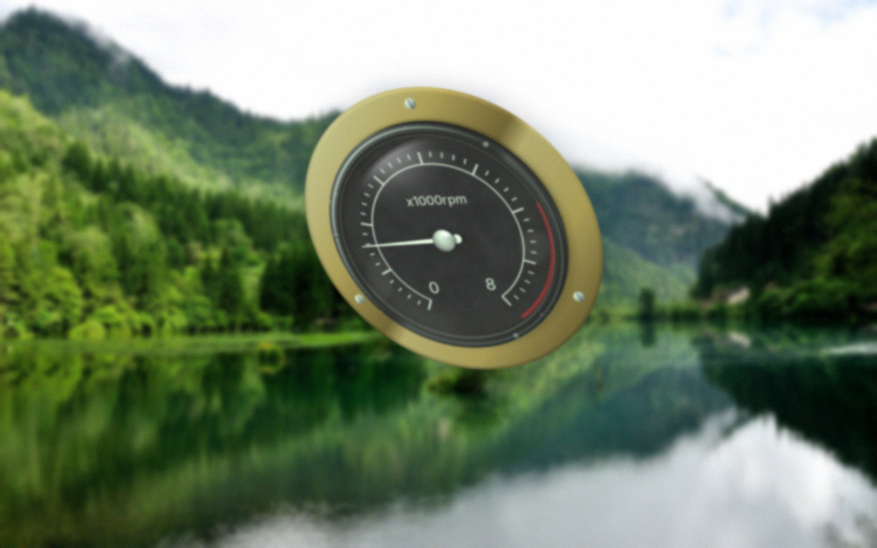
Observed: 1600 rpm
